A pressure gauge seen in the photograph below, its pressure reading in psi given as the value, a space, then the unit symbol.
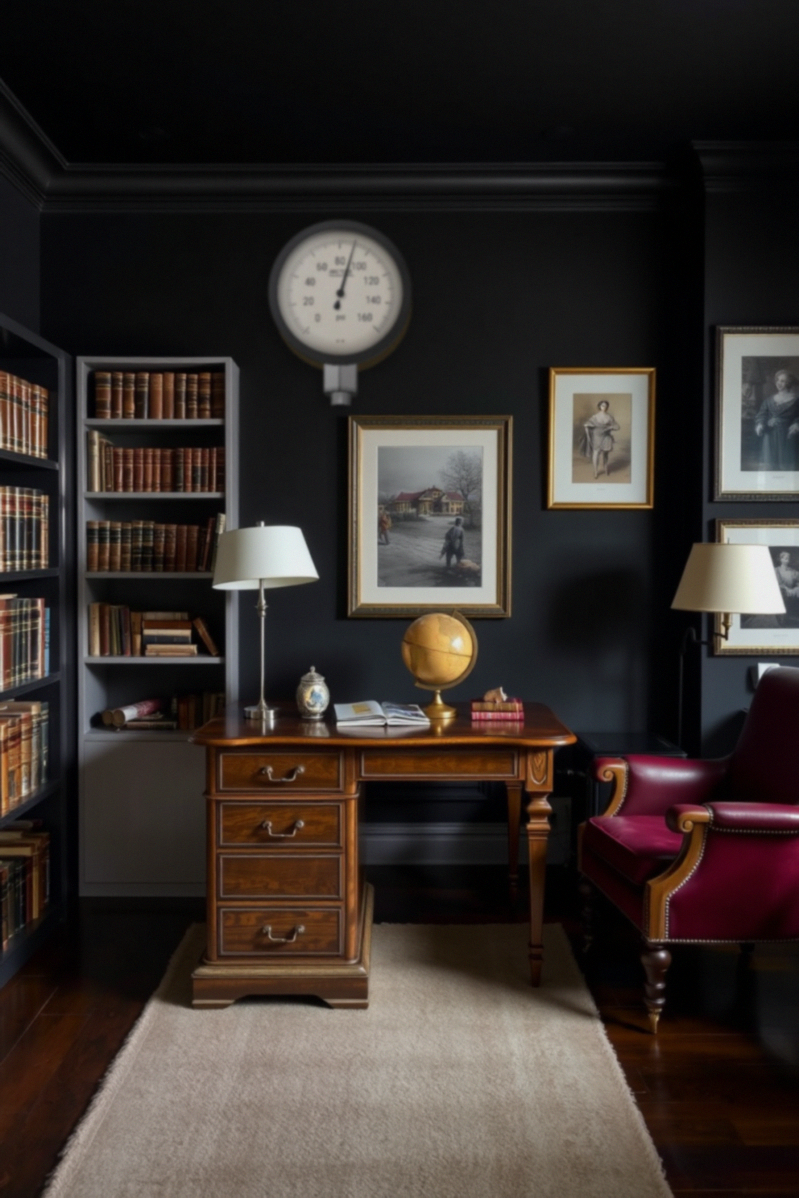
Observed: 90 psi
